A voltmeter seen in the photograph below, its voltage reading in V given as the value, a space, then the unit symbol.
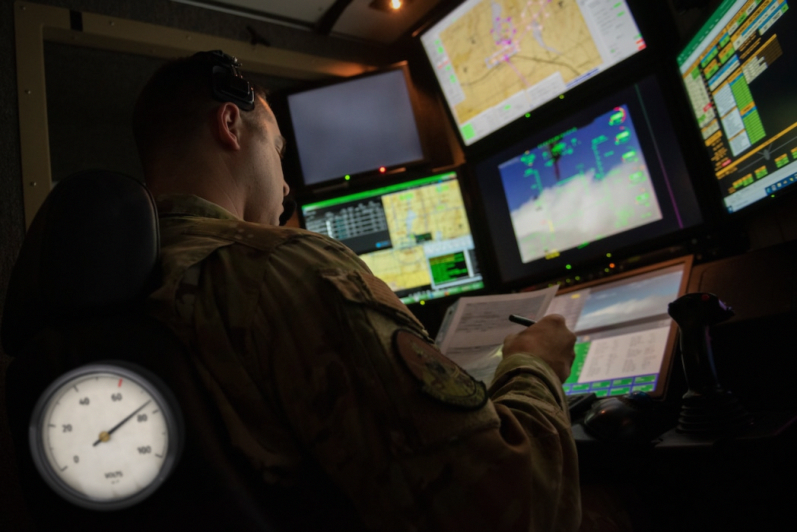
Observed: 75 V
